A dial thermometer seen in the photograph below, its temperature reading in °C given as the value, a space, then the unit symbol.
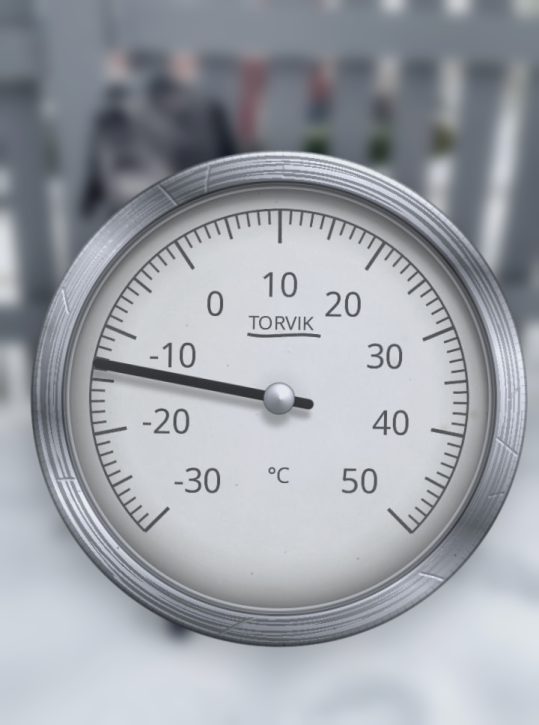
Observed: -13.5 °C
